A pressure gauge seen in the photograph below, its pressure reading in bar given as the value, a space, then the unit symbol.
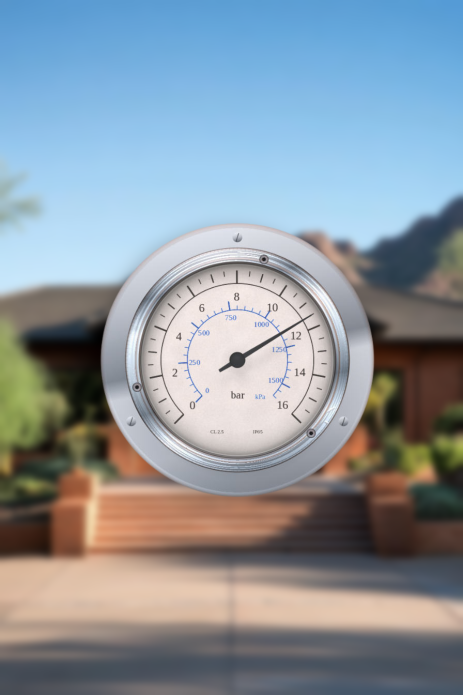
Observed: 11.5 bar
